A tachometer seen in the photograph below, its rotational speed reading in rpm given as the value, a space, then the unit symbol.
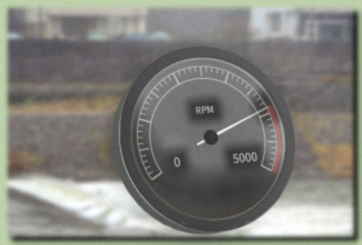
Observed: 3900 rpm
